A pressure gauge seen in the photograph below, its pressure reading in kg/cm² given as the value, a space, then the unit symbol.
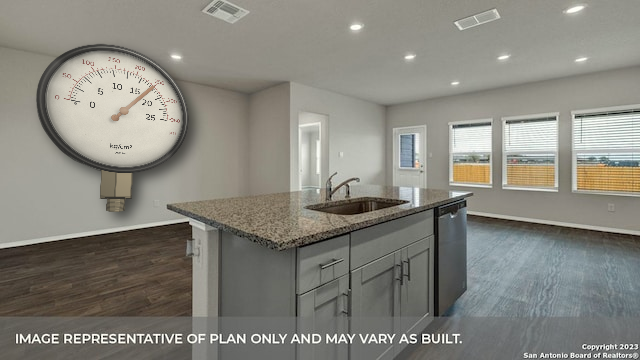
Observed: 17.5 kg/cm²
